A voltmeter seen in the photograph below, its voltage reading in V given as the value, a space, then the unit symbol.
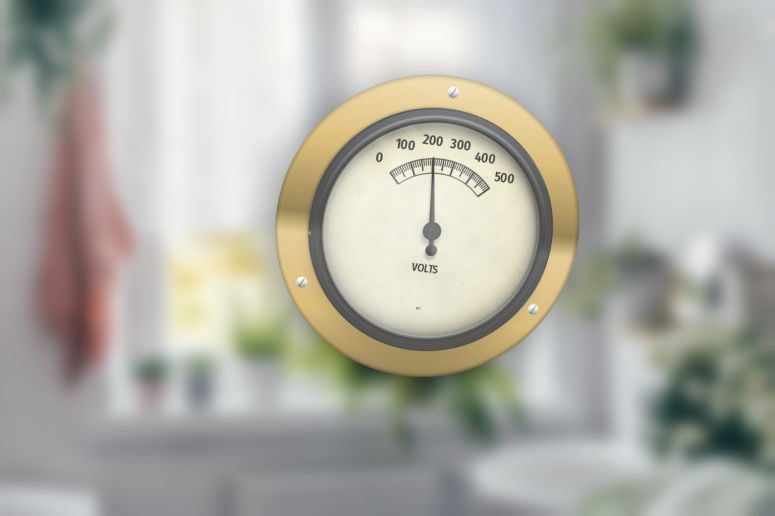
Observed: 200 V
